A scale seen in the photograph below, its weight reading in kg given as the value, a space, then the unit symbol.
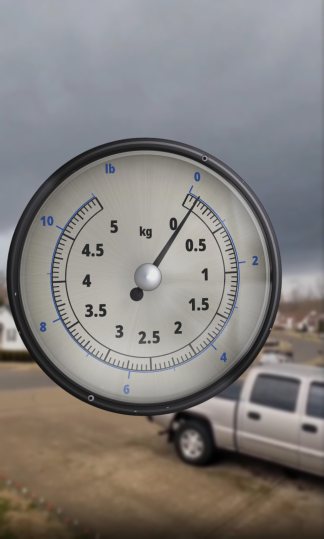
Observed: 0.1 kg
